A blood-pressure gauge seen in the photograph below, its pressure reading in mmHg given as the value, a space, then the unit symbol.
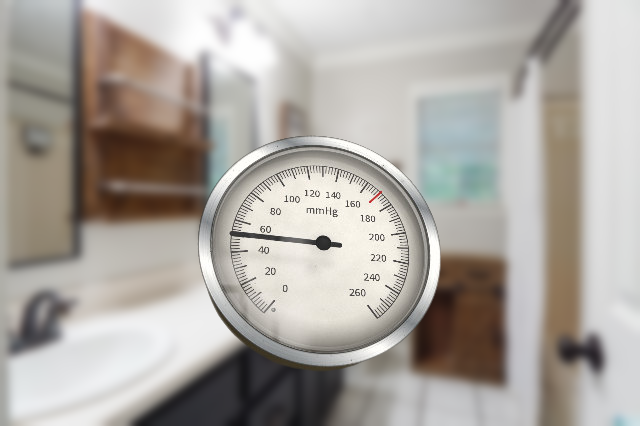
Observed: 50 mmHg
